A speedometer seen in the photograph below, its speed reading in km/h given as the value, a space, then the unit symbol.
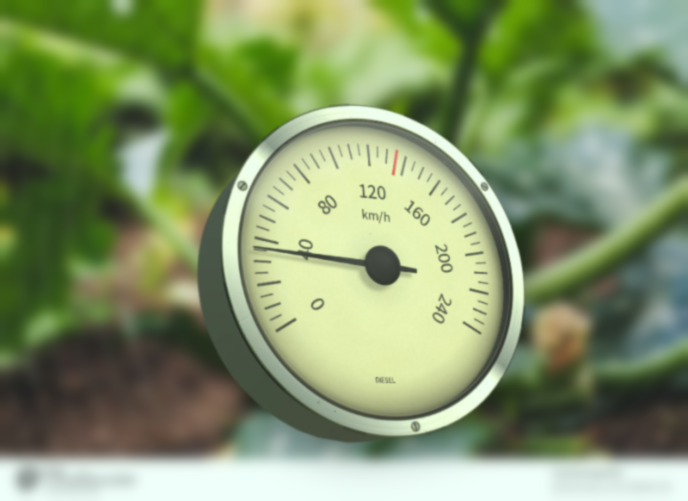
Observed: 35 km/h
